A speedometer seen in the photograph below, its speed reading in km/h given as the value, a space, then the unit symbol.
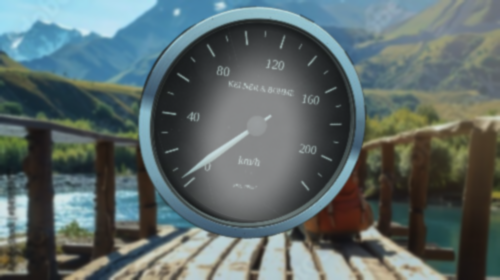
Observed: 5 km/h
